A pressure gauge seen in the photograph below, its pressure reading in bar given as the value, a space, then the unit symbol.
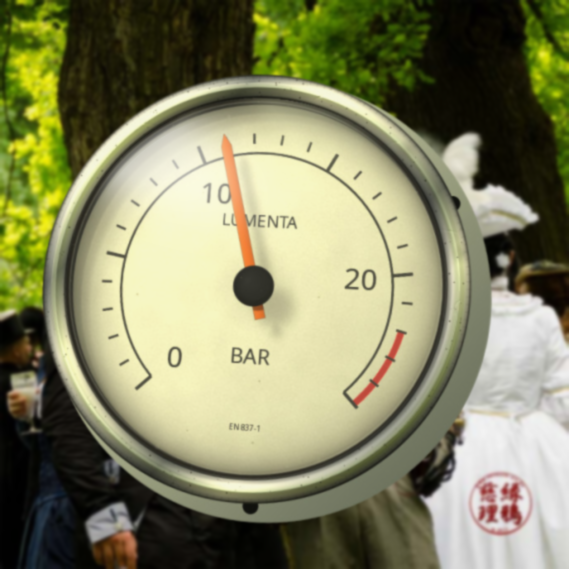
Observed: 11 bar
